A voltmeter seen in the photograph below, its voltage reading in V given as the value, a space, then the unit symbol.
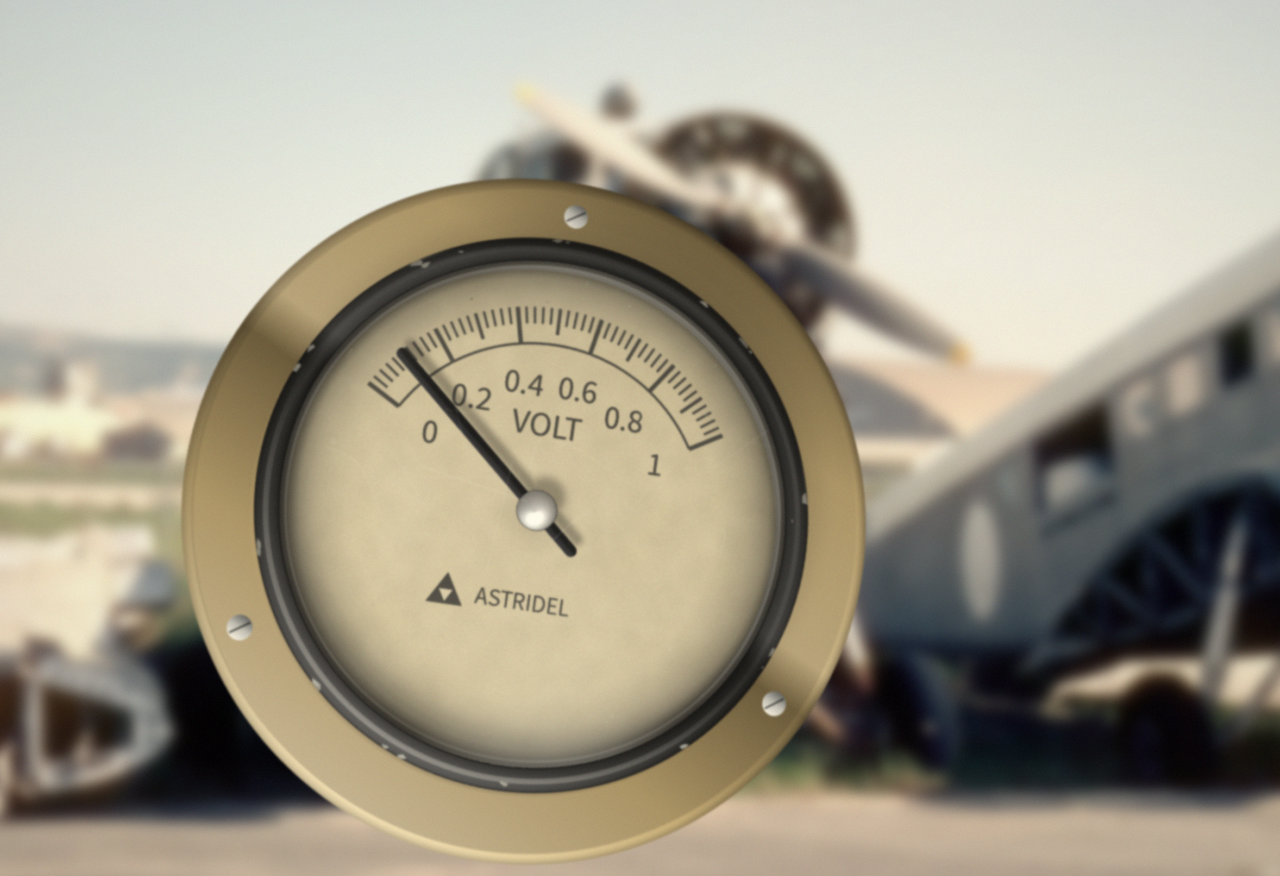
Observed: 0.1 V
